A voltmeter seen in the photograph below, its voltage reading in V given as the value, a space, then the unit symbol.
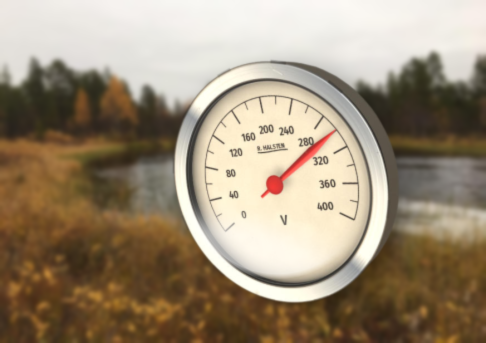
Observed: 300 V
